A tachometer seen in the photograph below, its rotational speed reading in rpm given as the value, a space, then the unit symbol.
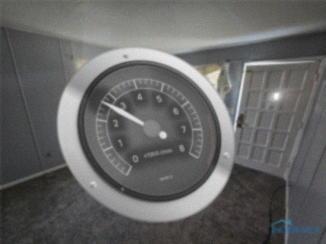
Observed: 2600 rpm
